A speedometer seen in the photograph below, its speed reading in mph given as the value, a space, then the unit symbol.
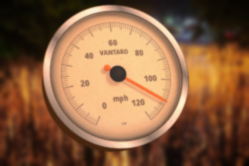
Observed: 110 mph
